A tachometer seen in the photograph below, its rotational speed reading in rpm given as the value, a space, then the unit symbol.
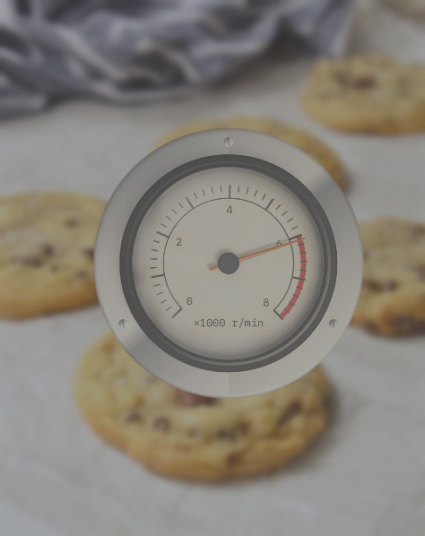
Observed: 6100 rpm
